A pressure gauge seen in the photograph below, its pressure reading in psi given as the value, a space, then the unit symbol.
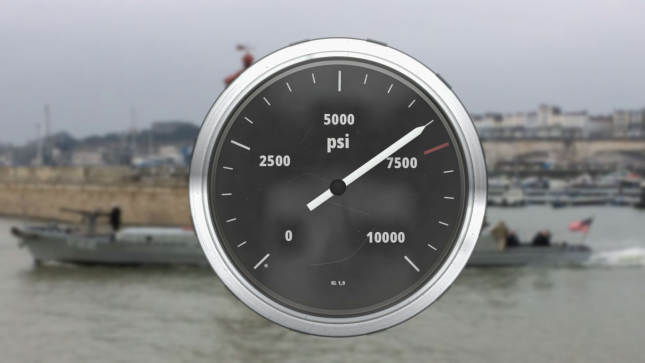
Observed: 7000 psi
